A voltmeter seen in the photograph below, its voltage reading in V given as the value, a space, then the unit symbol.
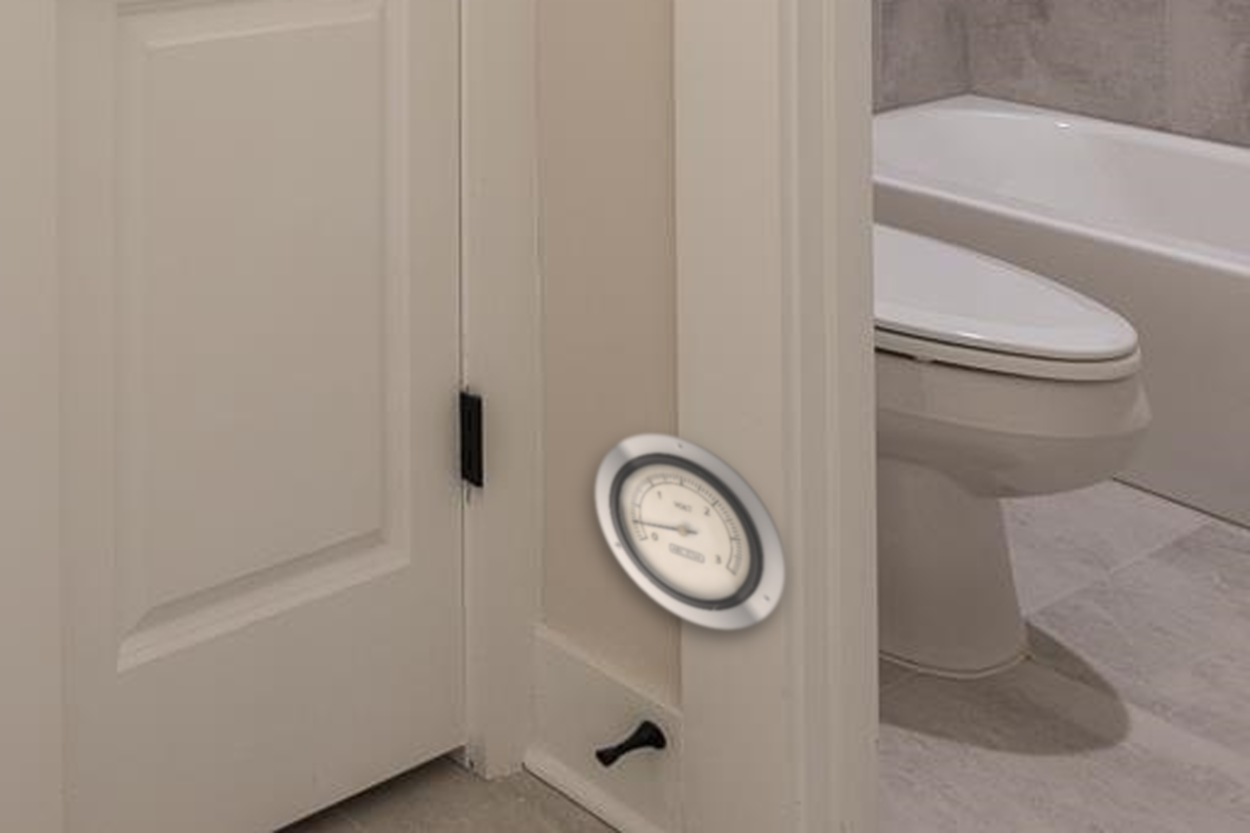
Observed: 0.25 V
